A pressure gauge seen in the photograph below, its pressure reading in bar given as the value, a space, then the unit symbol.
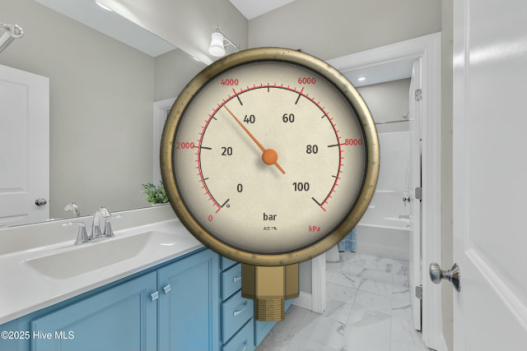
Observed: 35 bar
